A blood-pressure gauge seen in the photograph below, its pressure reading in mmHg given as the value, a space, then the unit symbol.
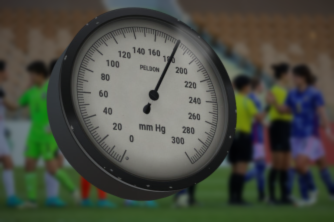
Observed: 180 mmHg
